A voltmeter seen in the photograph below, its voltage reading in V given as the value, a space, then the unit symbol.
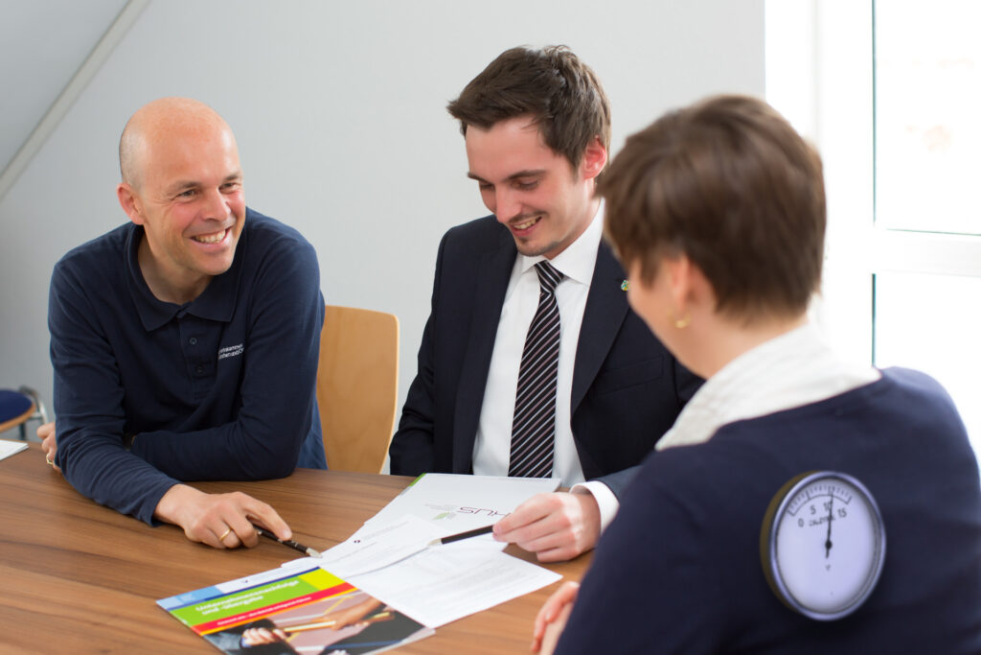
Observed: 10 V
